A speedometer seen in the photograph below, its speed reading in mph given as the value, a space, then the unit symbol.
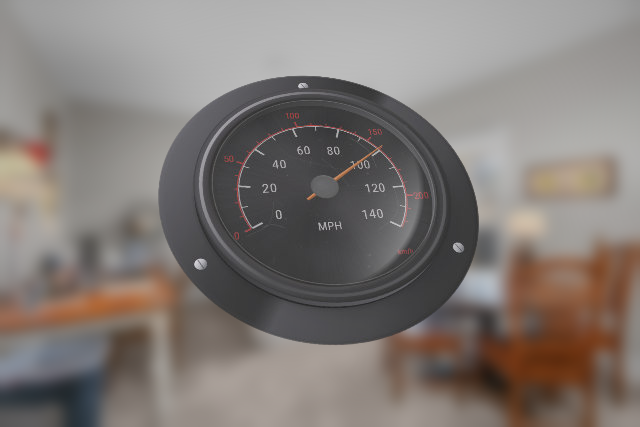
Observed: 100 mph
